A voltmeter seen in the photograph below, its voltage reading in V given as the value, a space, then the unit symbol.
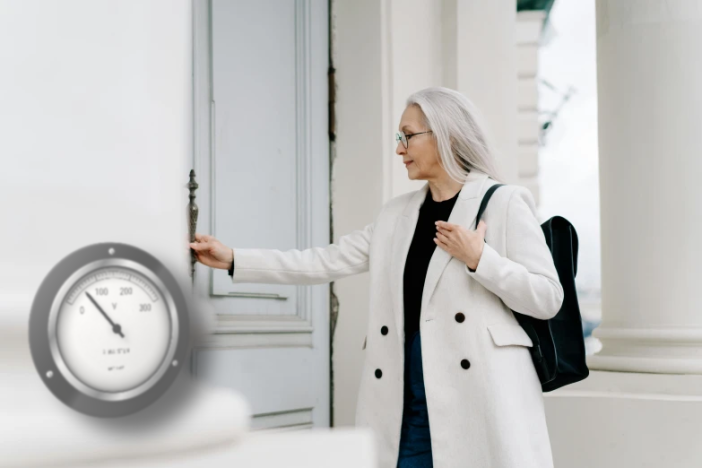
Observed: 50 V
